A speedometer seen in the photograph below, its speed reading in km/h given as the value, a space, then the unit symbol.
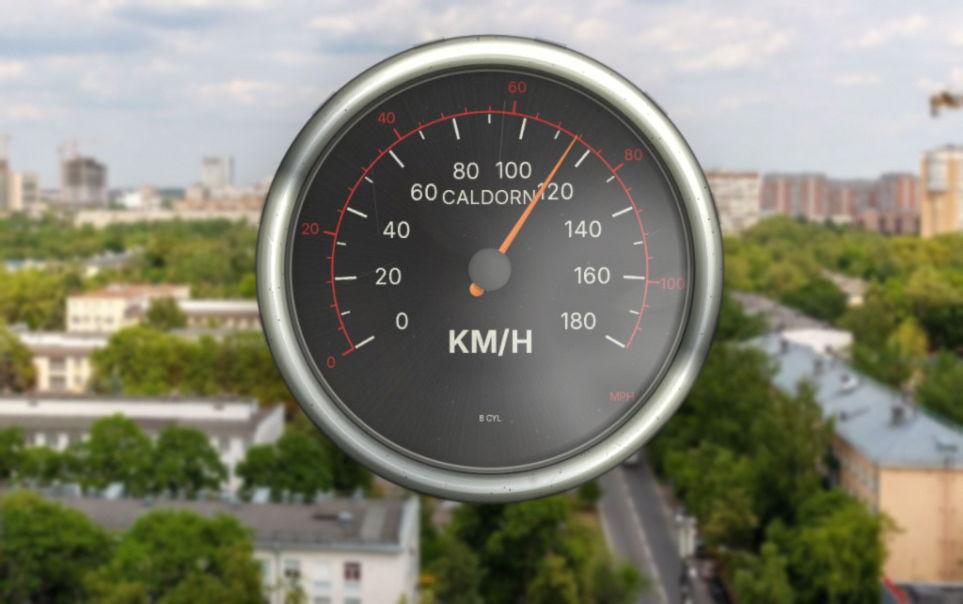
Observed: 115 km/h
